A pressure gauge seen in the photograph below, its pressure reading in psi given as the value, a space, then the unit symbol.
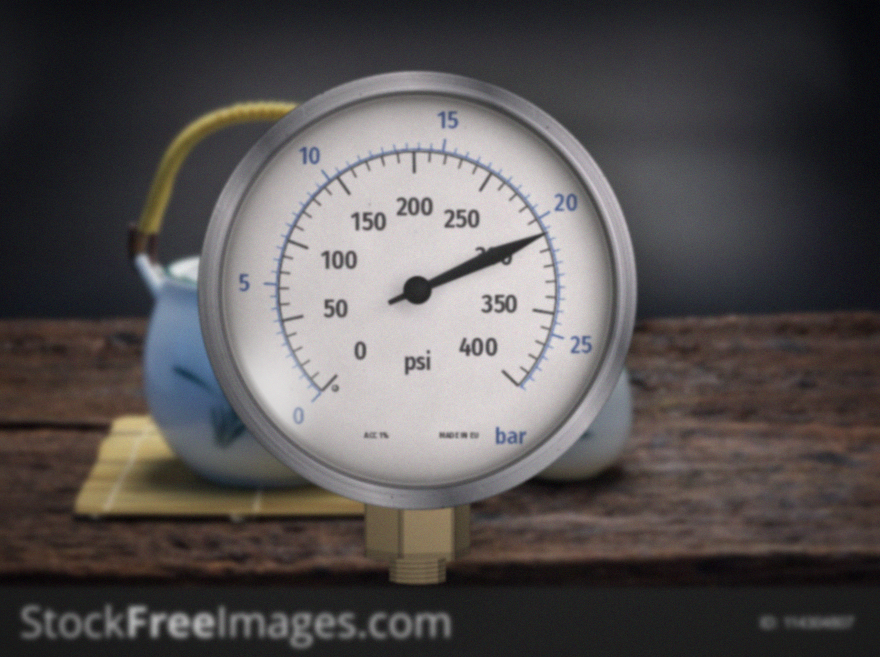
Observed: 300 psi
